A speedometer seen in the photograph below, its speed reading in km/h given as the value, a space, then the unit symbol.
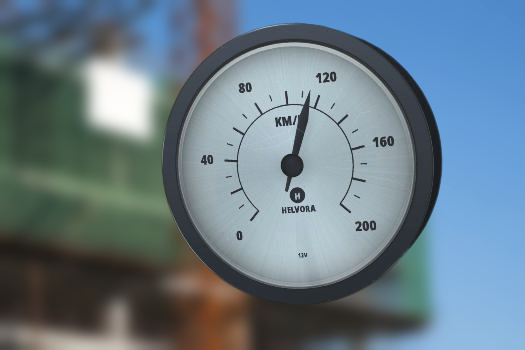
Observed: 115 km/h
